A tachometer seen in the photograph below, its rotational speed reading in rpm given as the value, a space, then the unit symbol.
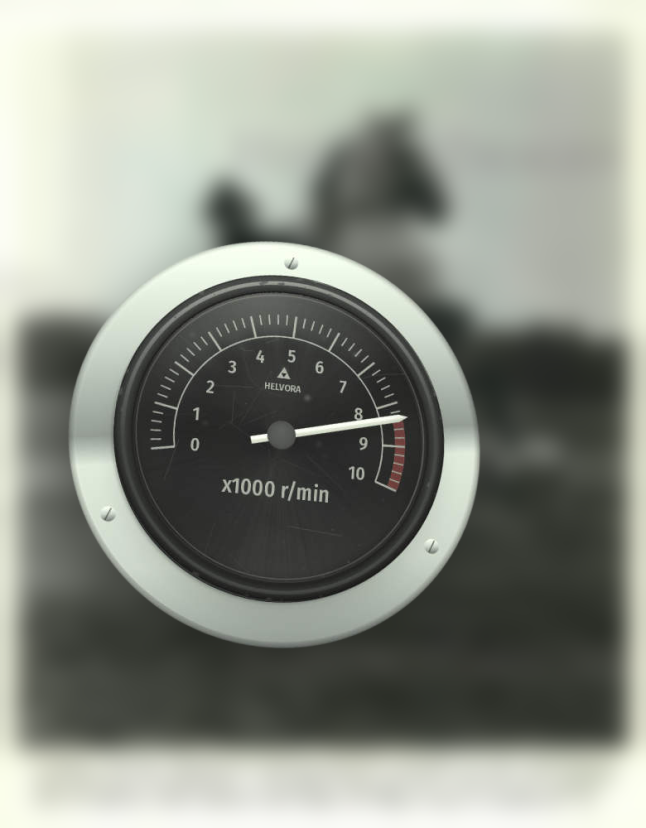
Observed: 8400 rpm
